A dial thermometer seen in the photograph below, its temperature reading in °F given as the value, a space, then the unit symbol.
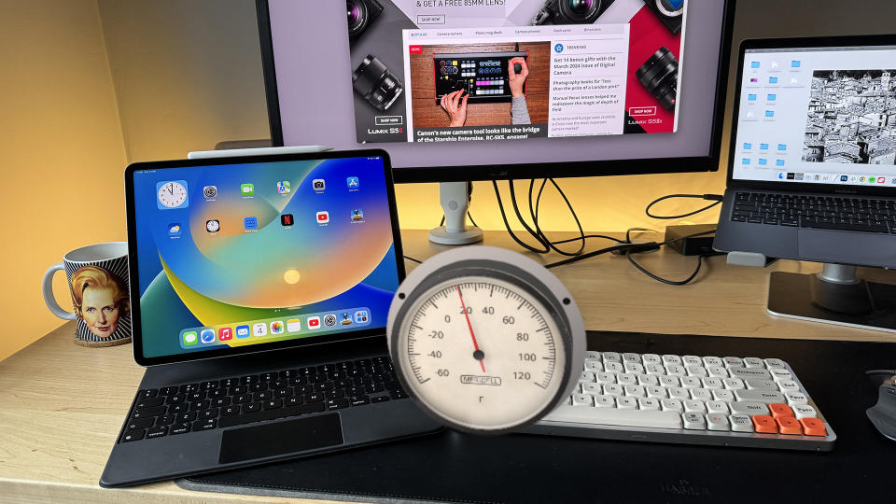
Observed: 20 °F
